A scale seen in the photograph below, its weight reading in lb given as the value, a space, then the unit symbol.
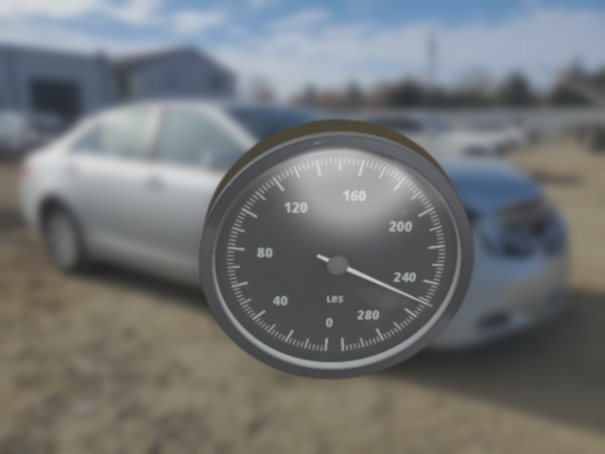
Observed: 250 lb
